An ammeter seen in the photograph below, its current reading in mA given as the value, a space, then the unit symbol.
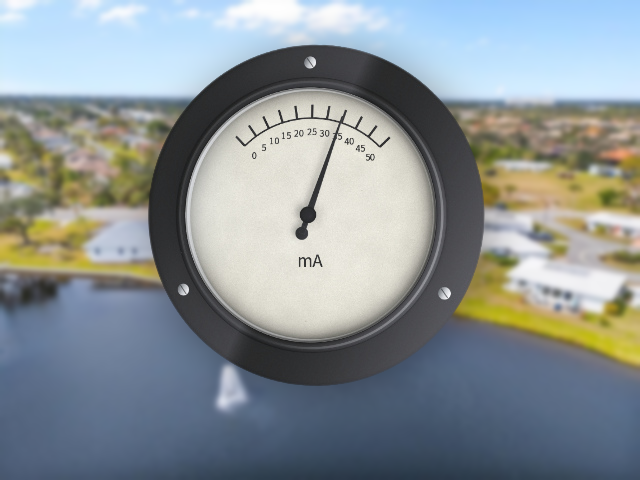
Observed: 35 mA
